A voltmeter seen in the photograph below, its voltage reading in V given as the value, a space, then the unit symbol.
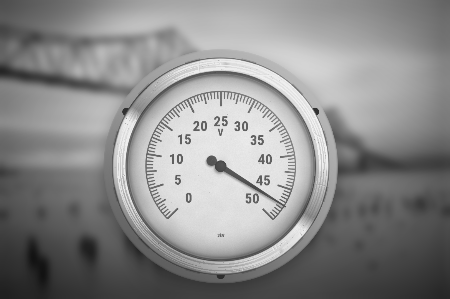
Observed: 47.5 V
